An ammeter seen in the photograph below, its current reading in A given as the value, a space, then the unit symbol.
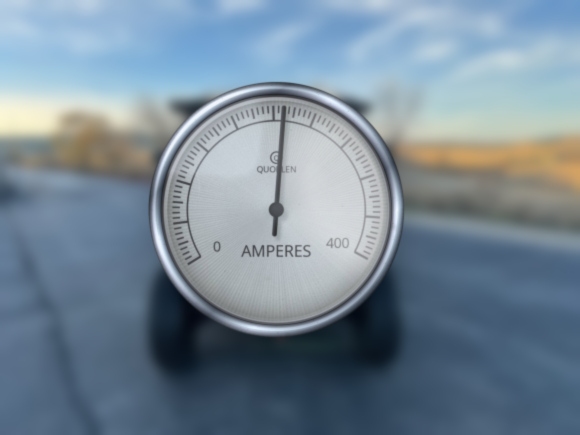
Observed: 210 A
